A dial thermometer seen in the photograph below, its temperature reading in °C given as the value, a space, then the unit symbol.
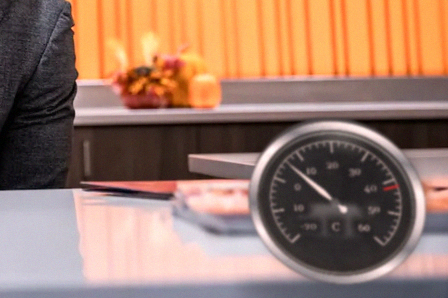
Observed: 6 °C
